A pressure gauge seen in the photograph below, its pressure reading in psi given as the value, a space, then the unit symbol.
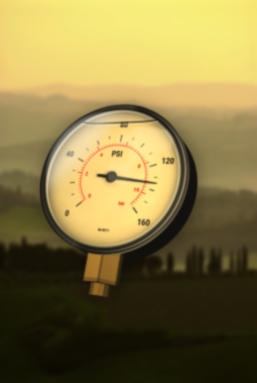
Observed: 135 psi
